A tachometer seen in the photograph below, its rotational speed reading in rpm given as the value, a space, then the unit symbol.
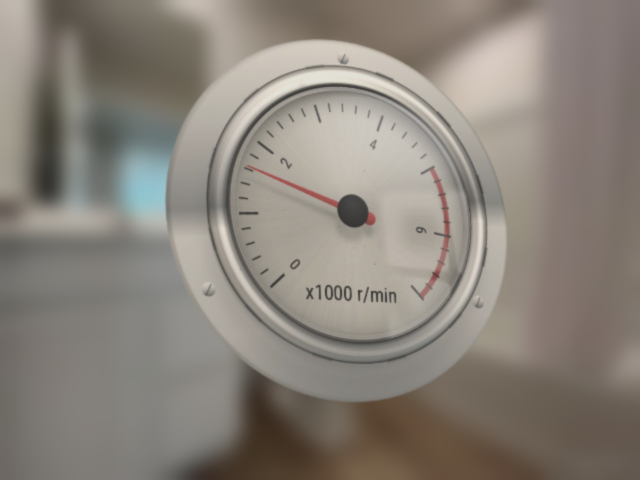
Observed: 1600 rpm
